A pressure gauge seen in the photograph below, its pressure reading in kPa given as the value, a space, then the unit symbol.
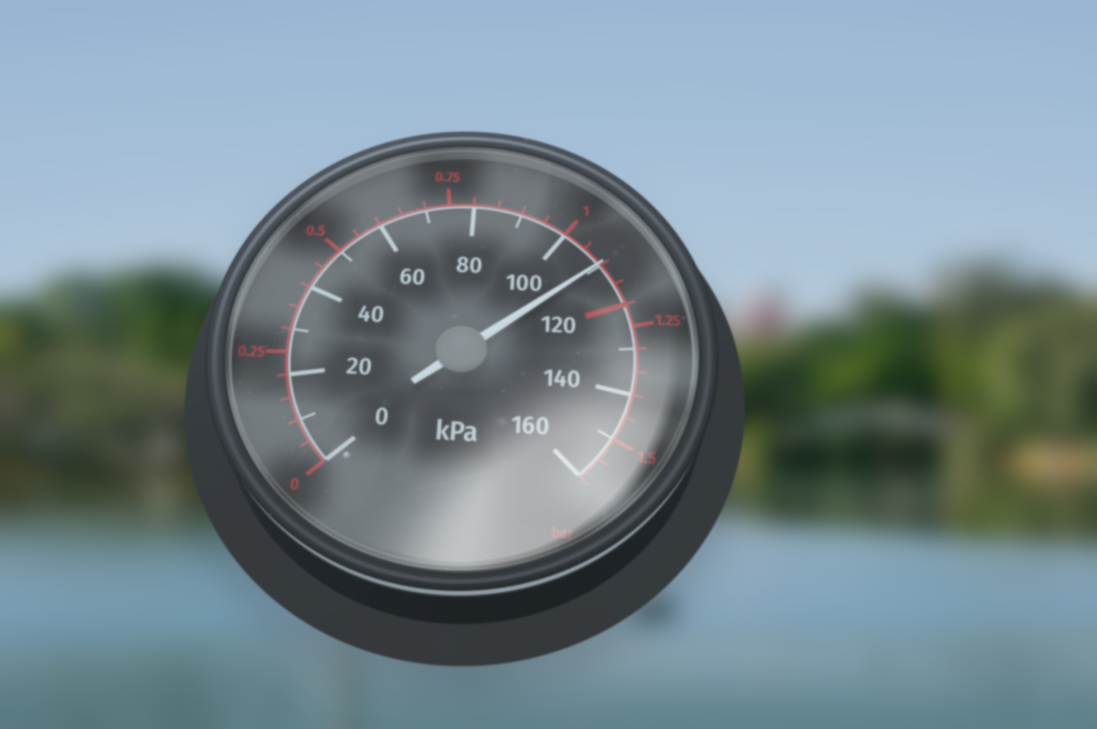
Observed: 110 kPa
